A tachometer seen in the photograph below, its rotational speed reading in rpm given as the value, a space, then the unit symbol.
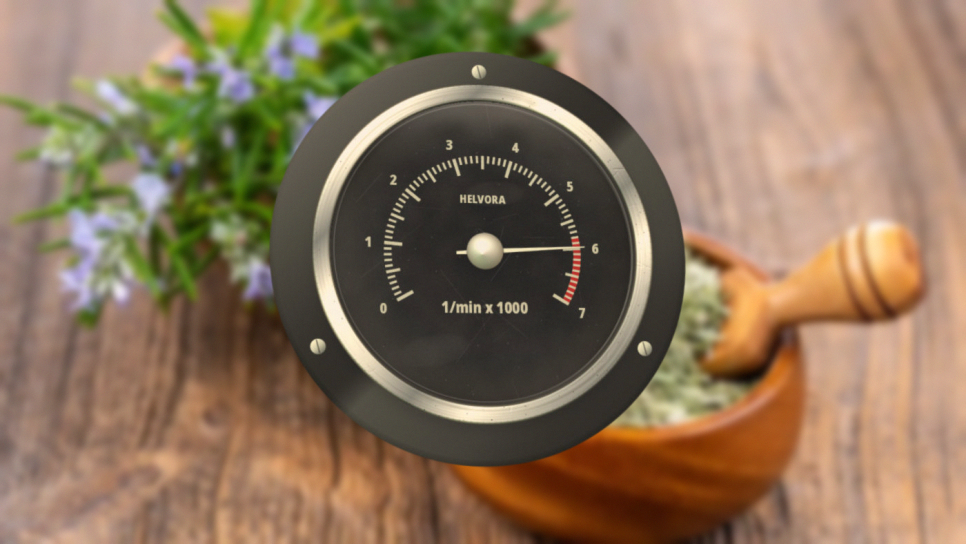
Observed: 6000 rpm
